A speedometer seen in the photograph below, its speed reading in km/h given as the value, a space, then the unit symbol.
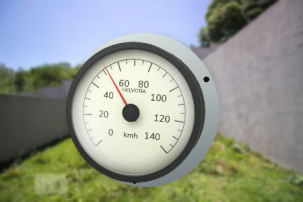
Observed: 52.5 km/h
